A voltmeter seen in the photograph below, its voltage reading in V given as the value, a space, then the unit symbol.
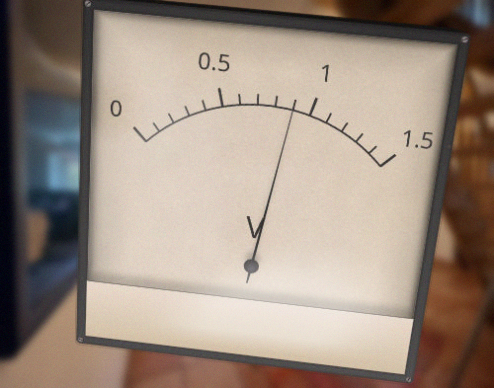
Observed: 0.9 V
